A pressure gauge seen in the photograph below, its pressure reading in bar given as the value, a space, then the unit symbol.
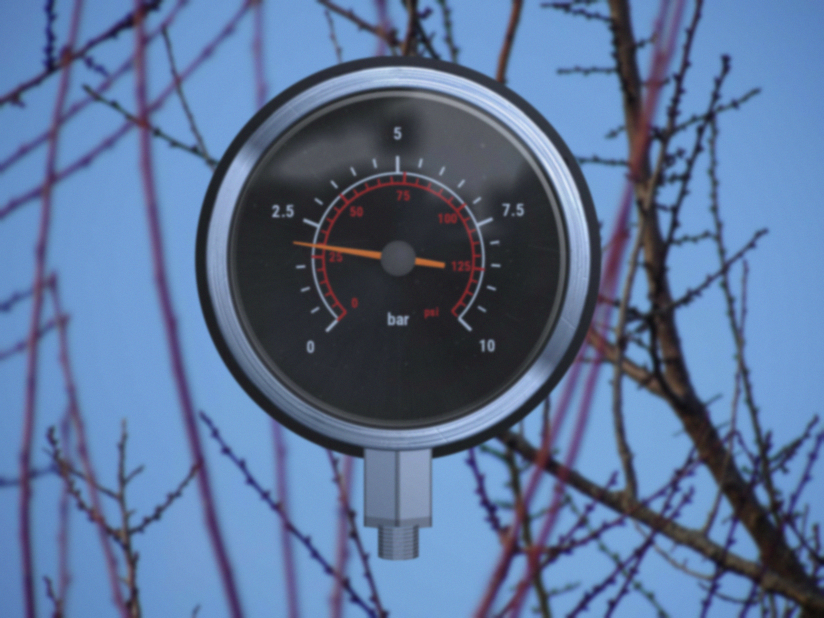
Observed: 2 bar
